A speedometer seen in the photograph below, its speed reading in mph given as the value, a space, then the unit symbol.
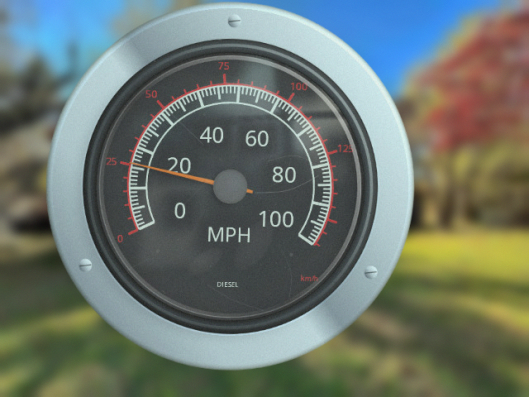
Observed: 16 mph
